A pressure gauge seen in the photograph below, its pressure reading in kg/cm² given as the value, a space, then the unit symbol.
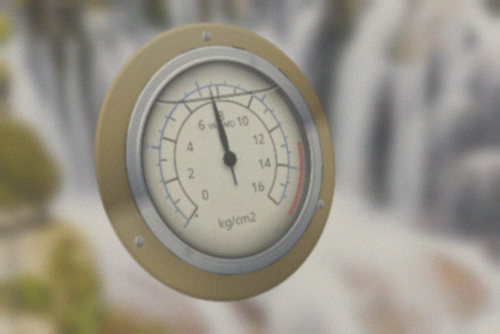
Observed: 7.5 kg/cm²
